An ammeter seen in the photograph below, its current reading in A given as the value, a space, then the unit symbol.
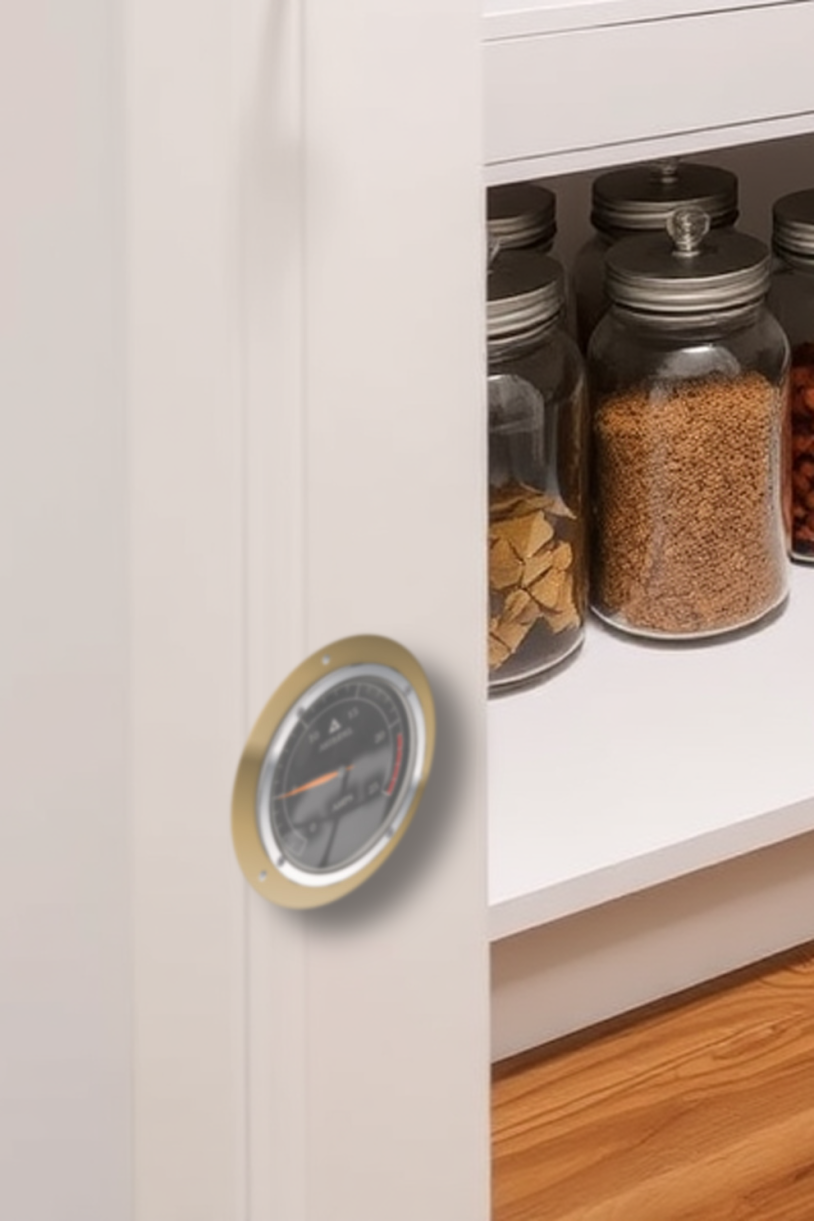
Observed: 5 A
